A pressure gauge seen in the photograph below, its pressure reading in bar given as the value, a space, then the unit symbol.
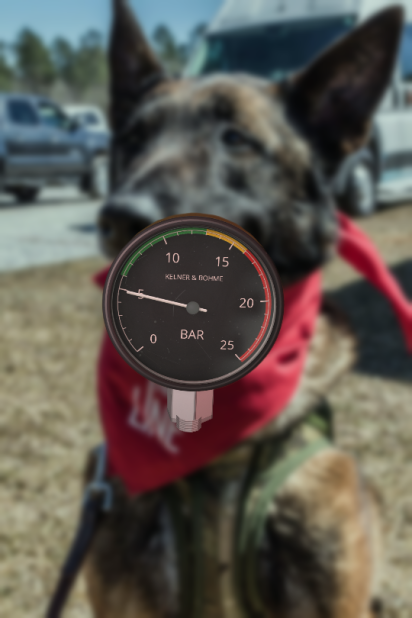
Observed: 5 bar
